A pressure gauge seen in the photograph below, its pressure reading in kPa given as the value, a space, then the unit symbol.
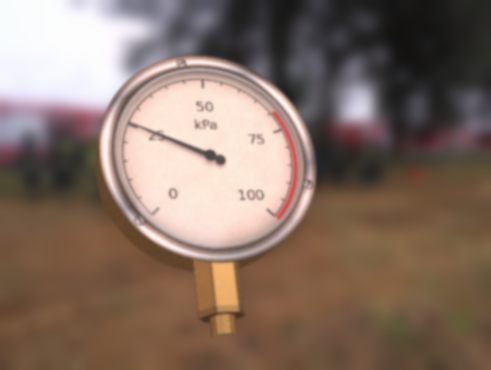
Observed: 25 kPa
